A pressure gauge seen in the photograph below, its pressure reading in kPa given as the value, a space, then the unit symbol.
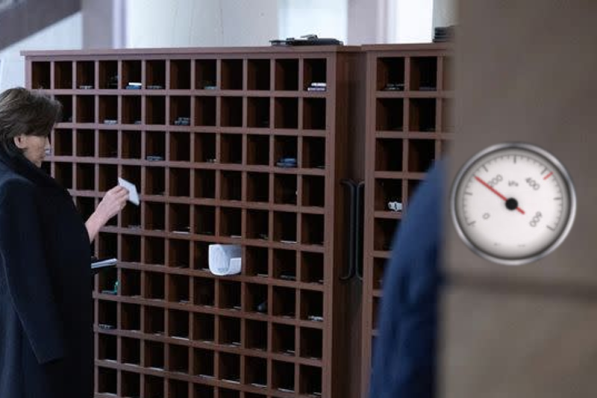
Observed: 160 kPa
